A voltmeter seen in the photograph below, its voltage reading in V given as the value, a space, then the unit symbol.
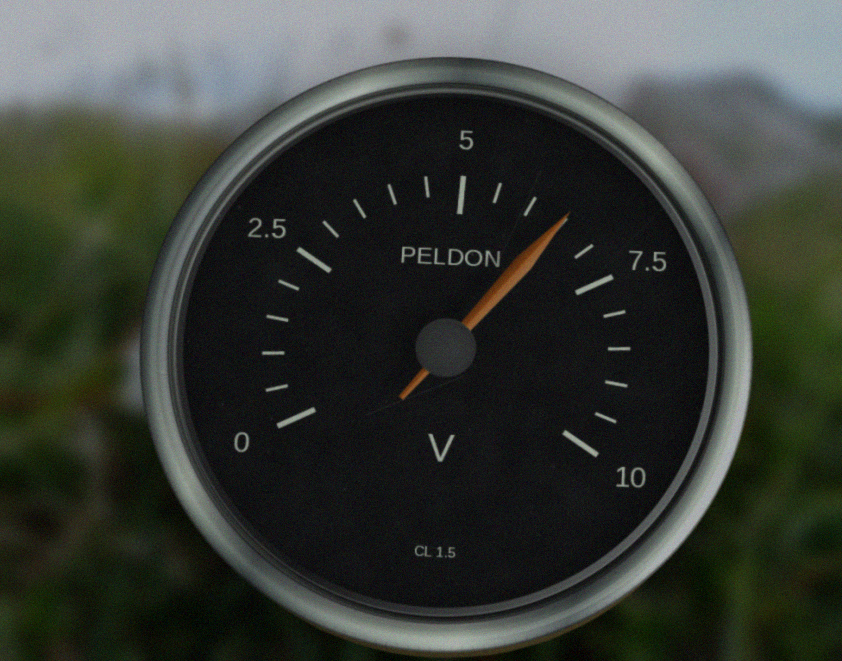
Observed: 6.5 V
